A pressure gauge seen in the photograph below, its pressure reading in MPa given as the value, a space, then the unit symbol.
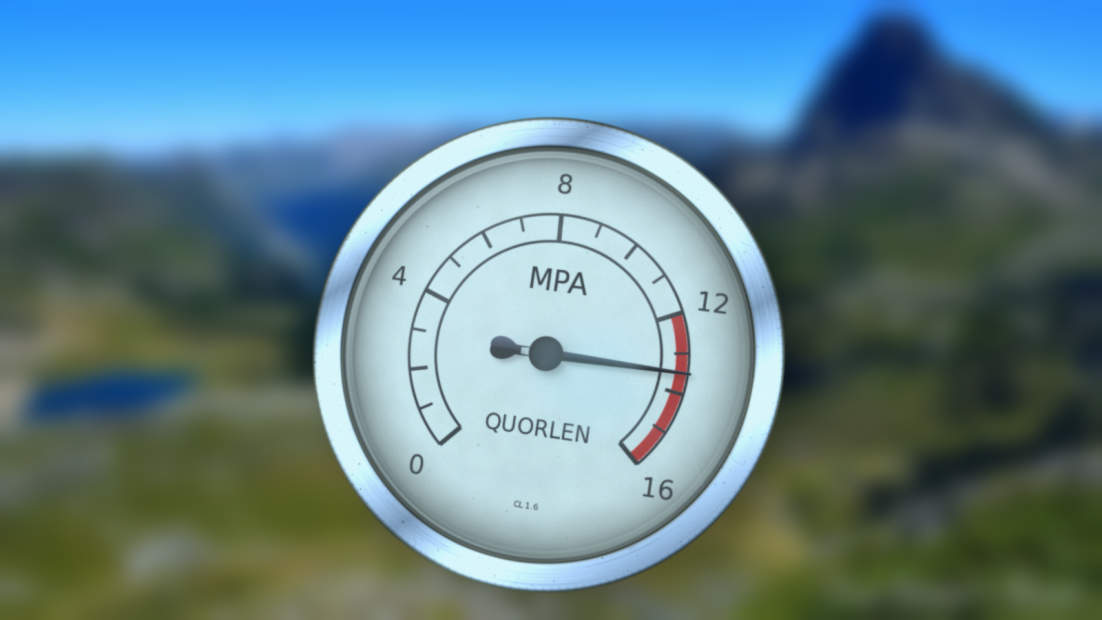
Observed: 13.5 MPa
